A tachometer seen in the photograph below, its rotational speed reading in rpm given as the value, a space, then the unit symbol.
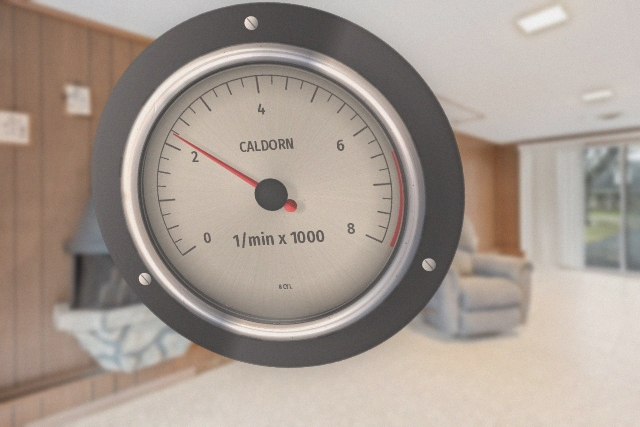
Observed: 2250 rpm
